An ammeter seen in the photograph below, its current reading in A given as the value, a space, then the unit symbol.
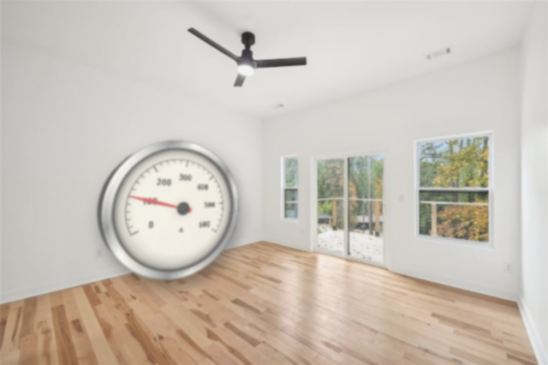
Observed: 100 A
